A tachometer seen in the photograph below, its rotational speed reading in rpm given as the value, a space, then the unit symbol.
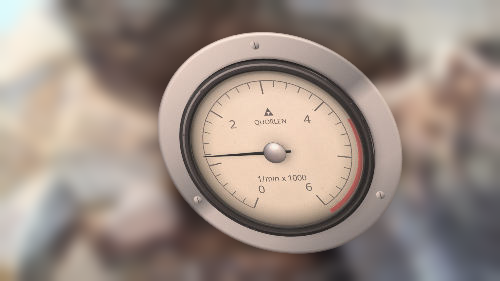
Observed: 1200 rpm
